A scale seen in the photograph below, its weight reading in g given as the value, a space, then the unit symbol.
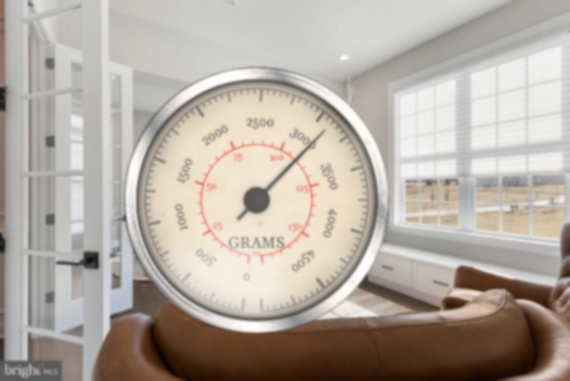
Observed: 3100 g
